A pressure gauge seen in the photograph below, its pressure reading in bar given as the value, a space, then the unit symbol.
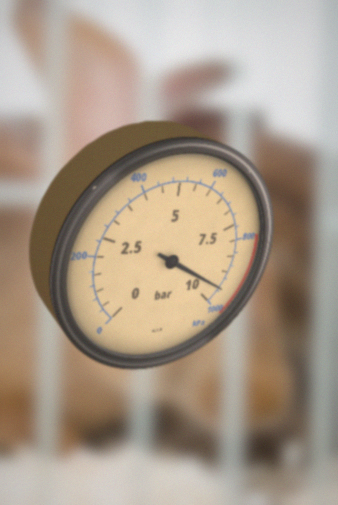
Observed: 9.5 bar
